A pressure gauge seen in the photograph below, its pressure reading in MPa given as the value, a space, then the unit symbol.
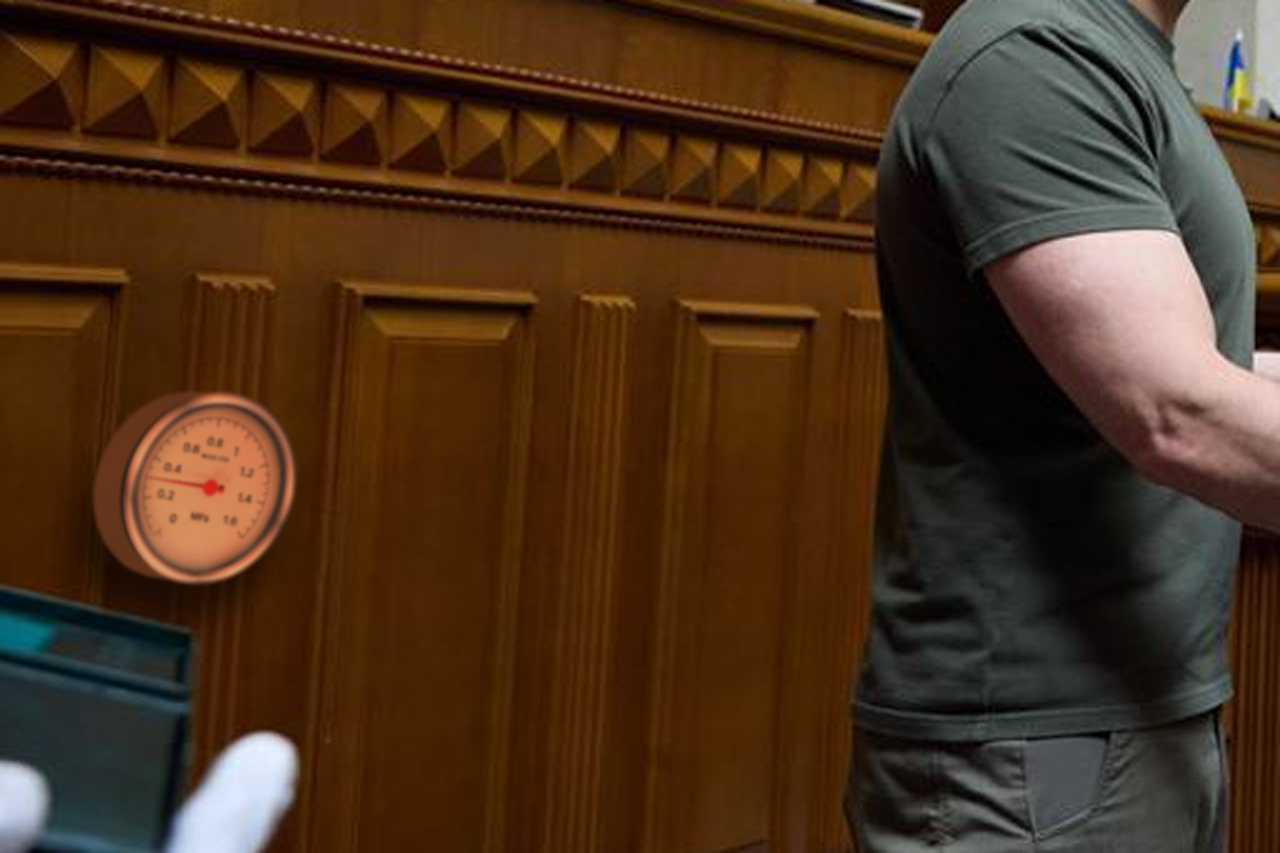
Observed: 0.3 MPa
